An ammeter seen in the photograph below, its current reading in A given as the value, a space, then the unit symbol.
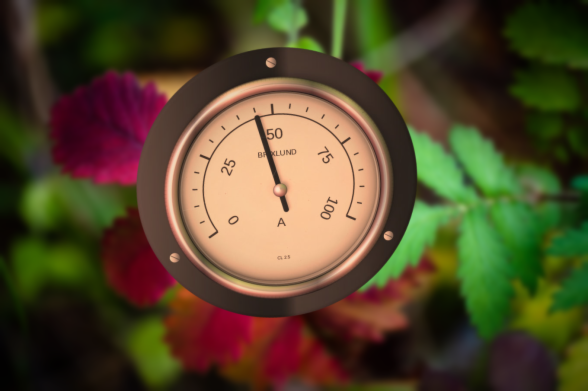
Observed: 45 A
